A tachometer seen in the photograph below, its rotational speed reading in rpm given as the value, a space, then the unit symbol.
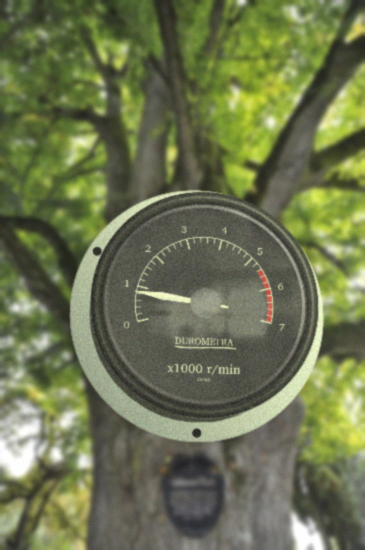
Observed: 800 rpm
